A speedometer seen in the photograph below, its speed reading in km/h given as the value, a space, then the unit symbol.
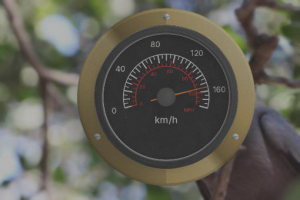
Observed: 155 km/h
